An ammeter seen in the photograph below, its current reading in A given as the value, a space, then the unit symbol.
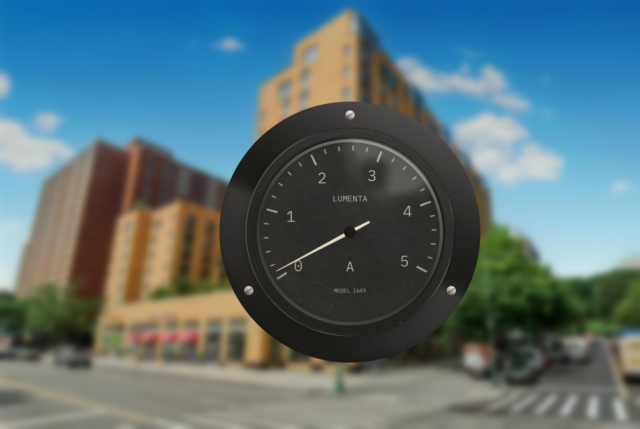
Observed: 0.1 A
